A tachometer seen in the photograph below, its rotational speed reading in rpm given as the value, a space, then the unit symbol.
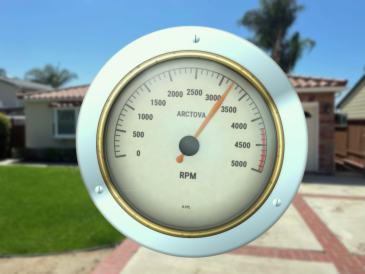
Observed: 3200 rpm
